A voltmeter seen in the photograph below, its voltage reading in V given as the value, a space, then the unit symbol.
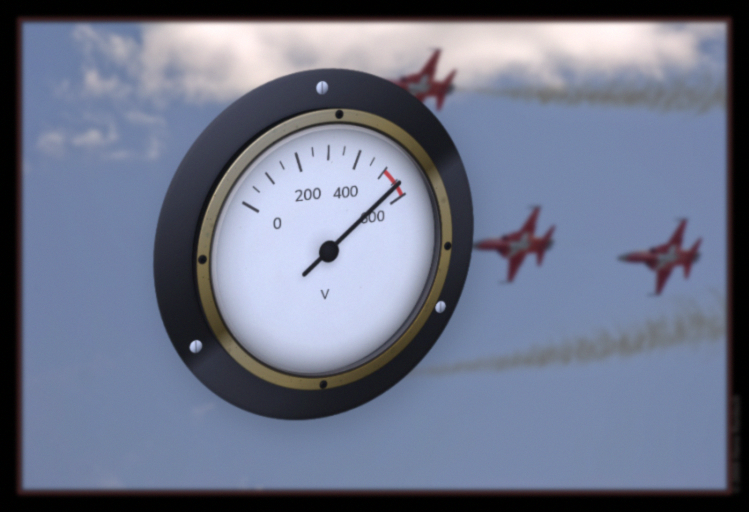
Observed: 550 V
